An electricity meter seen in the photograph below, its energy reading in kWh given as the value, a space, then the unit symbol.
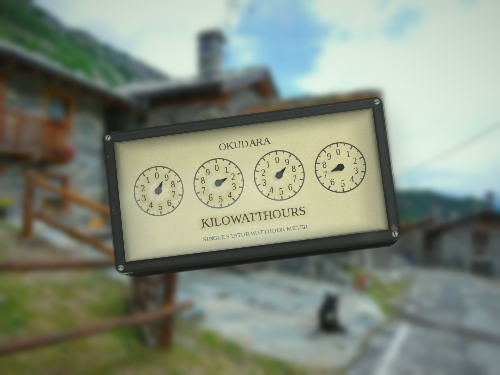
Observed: 9187 kWh
